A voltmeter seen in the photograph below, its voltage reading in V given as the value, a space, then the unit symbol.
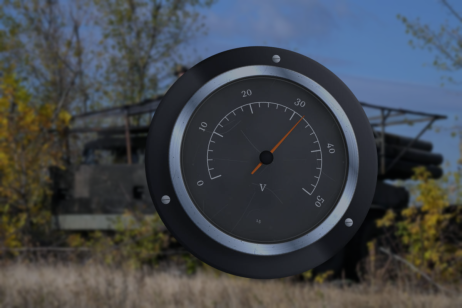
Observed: 32 V
